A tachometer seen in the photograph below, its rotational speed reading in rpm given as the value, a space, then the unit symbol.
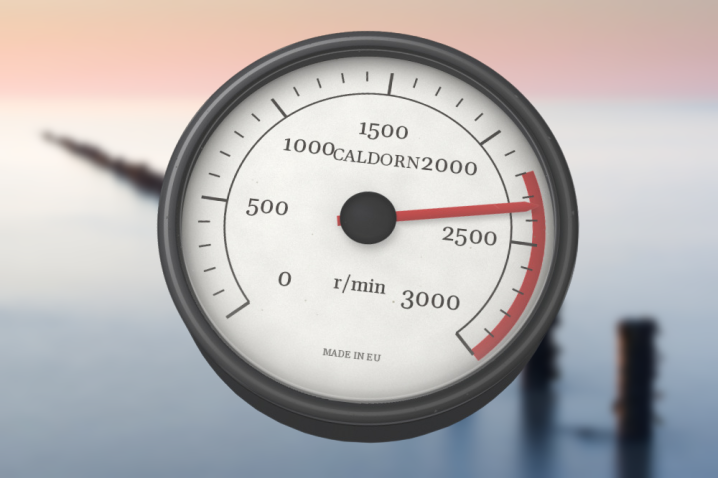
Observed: 2350 rpm
